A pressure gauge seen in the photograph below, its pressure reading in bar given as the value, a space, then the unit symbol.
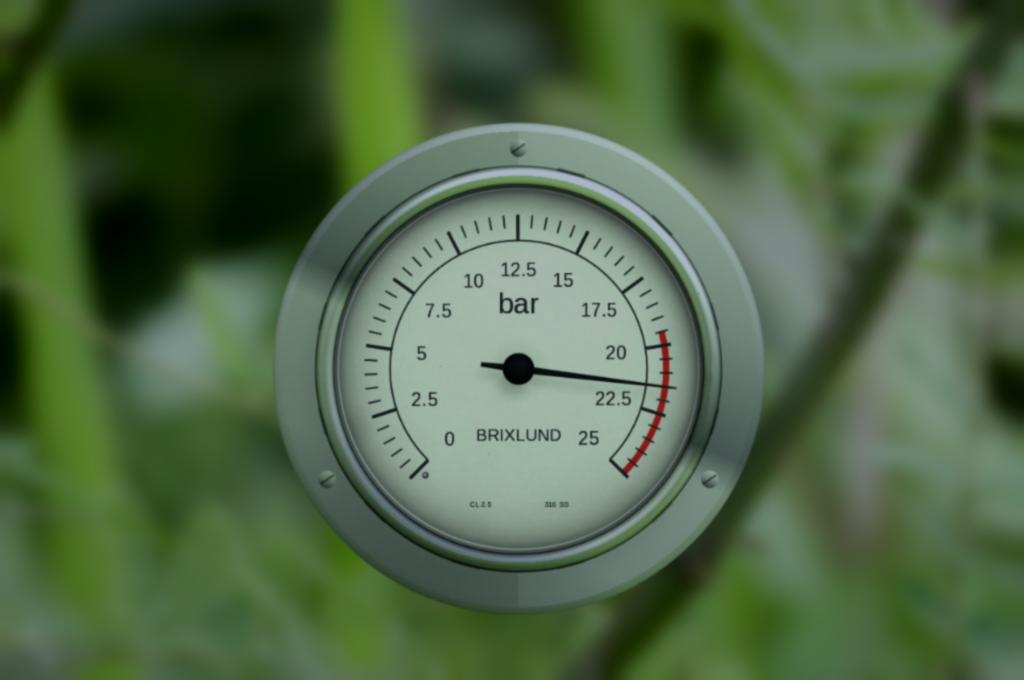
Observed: 21.5 bar
